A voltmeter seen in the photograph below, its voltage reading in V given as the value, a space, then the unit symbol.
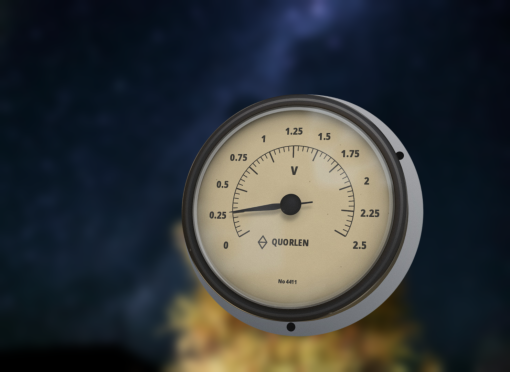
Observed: 0.25 V
